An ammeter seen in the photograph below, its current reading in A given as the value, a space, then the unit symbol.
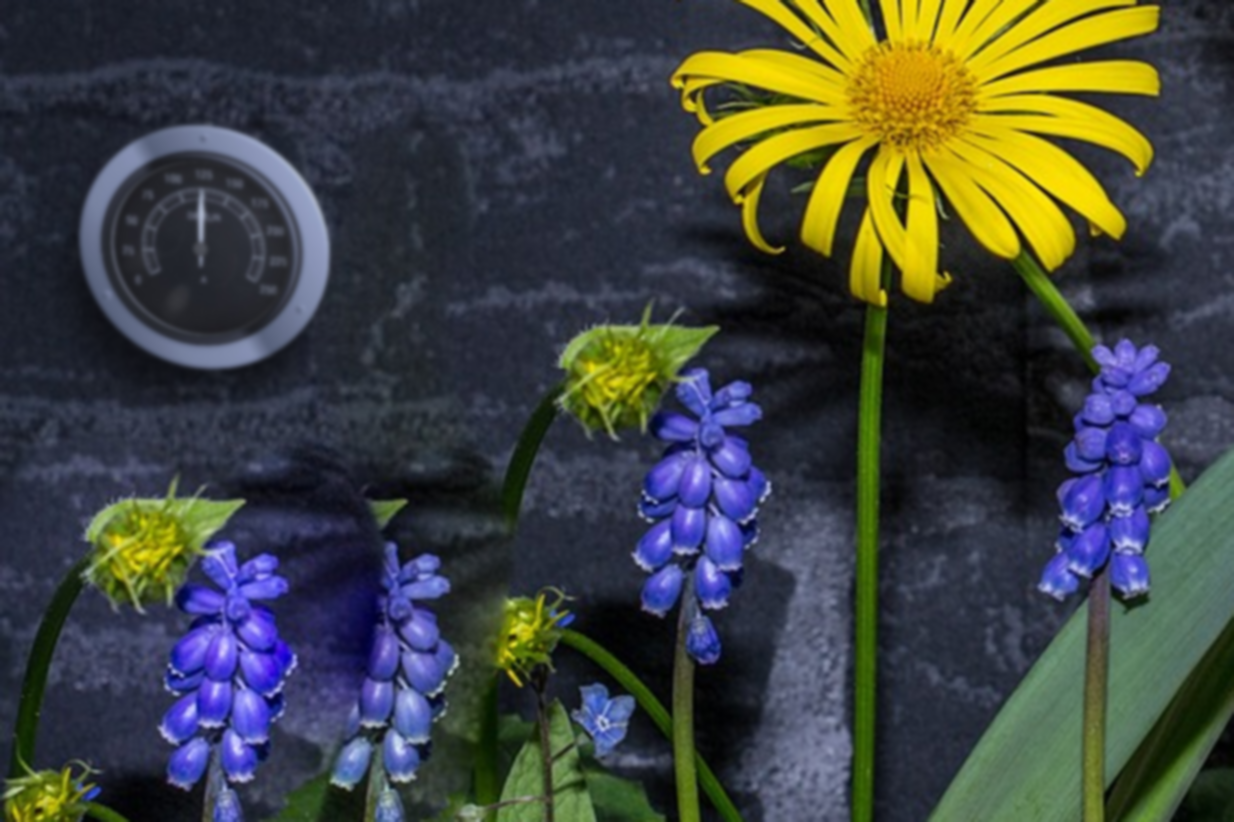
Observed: 125 A
